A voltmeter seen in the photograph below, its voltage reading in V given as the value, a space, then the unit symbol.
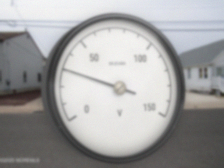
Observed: 30 V
